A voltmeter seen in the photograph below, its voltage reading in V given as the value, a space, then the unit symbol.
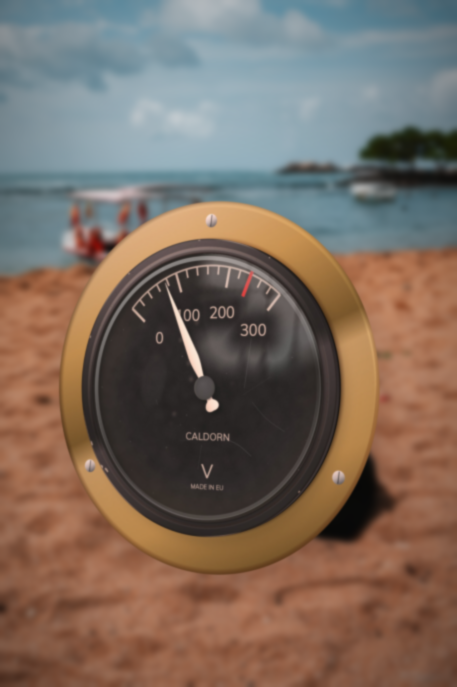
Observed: 80 V
